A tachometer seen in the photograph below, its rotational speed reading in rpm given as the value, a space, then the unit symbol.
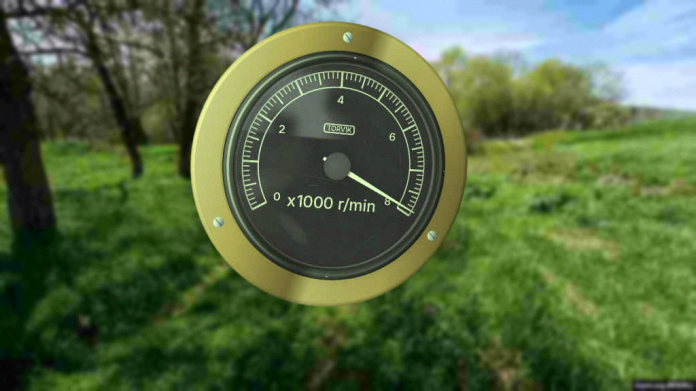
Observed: 7900 rpm
